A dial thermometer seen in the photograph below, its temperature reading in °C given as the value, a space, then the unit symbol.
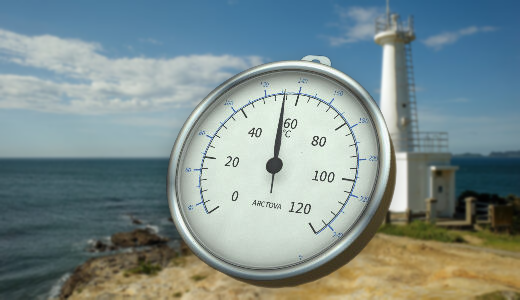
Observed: 56 °C
